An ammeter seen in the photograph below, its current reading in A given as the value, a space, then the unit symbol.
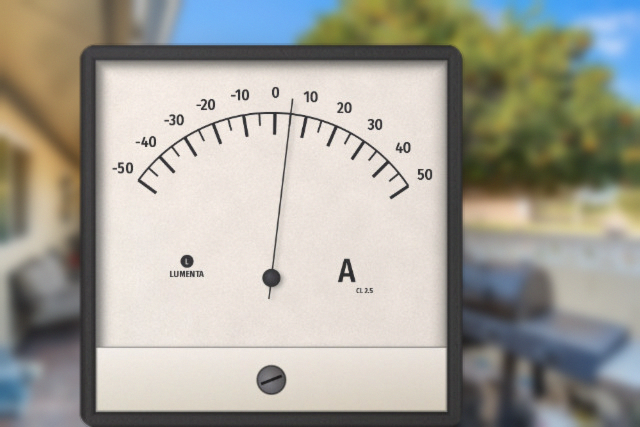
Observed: 5 A
